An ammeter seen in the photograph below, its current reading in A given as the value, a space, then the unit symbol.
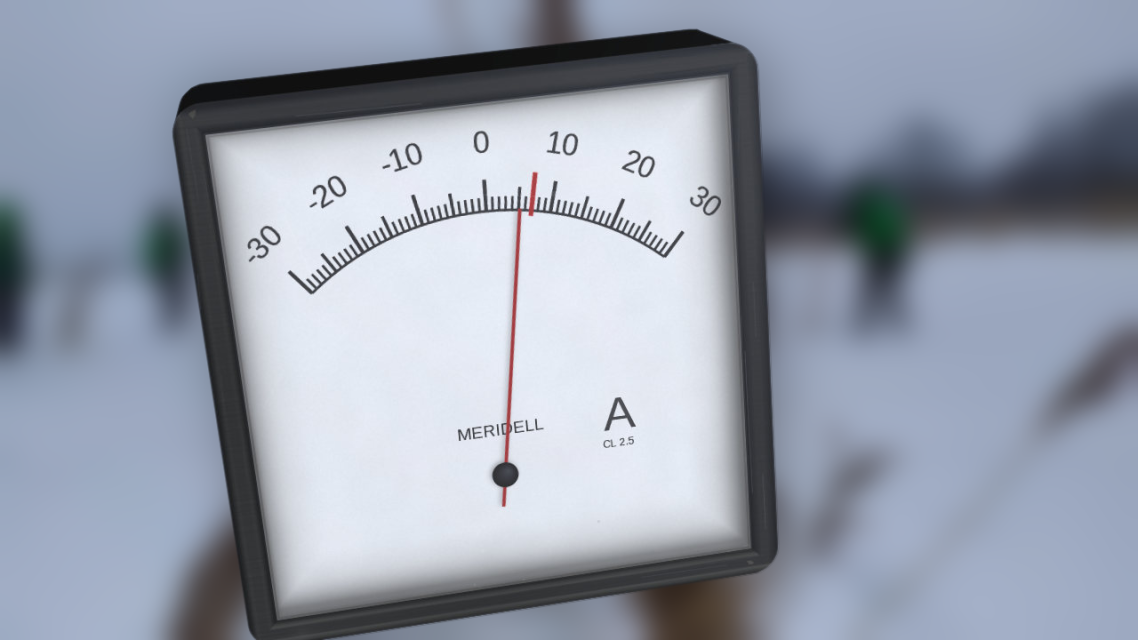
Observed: 5 A
